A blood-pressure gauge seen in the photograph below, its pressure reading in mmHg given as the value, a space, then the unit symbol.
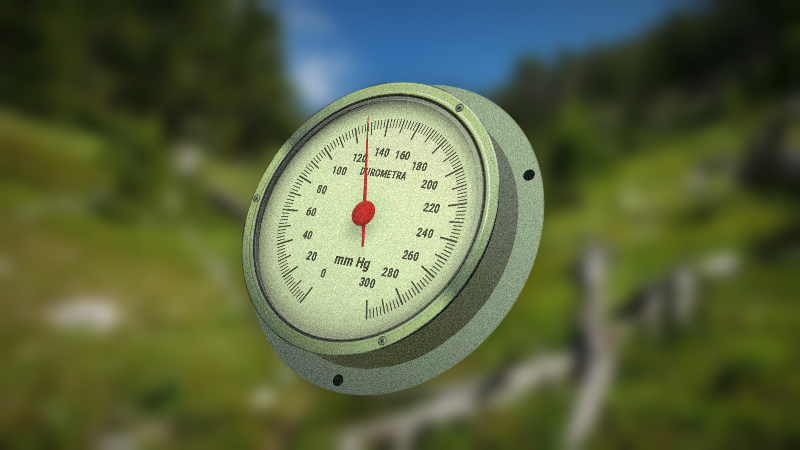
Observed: 130 mmHg
